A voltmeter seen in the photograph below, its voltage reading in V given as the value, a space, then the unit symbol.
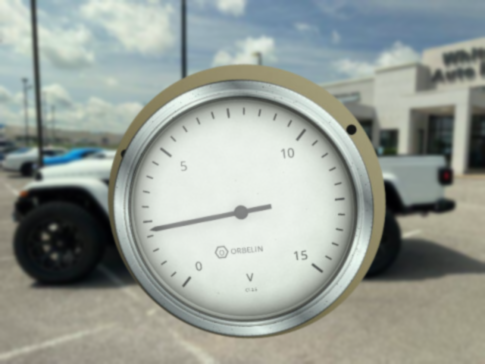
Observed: 2.25 V
